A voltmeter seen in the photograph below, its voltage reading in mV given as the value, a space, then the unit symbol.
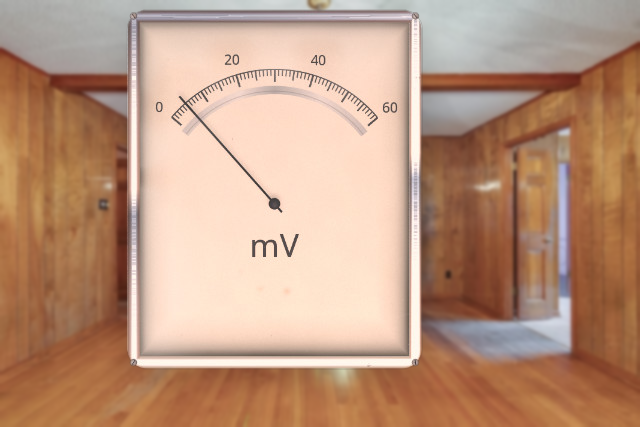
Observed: 5 mV
